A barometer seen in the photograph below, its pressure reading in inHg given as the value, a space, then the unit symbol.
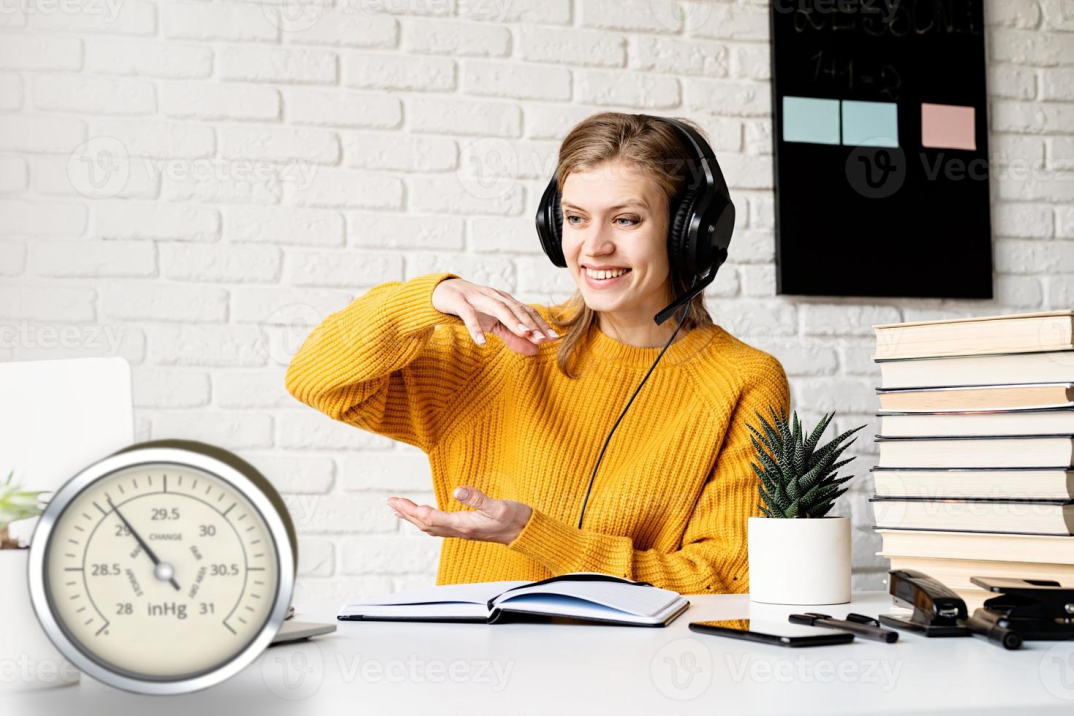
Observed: 29.1 inHg
